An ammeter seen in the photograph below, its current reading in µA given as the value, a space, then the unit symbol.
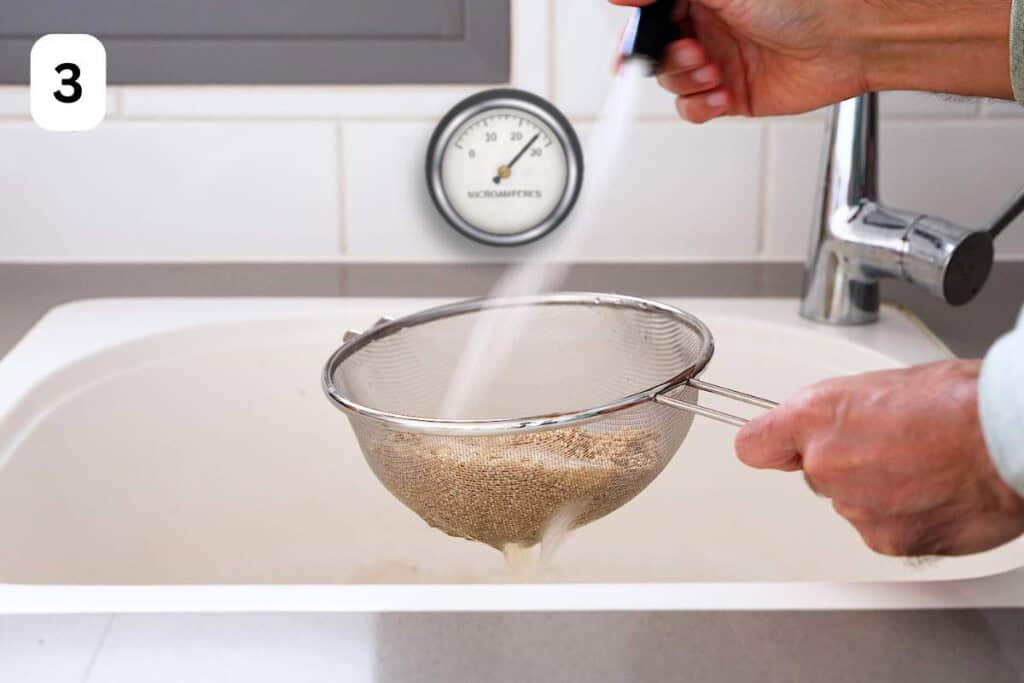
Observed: 26 µA
